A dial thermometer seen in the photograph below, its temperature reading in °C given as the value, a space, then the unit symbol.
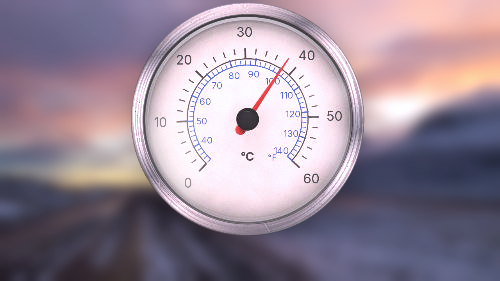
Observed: 38 °C
